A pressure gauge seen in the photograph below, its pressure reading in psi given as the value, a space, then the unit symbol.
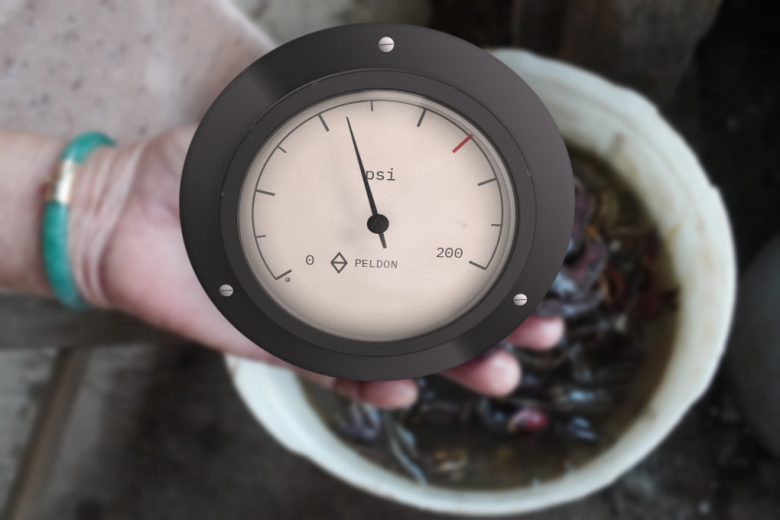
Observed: 90 psi
